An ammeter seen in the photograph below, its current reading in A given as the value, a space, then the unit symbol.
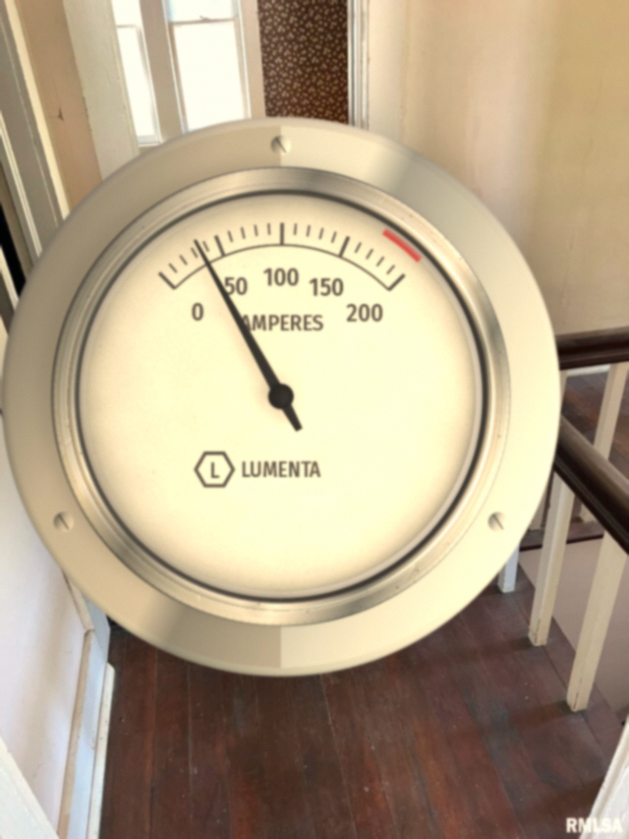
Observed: 35 A
